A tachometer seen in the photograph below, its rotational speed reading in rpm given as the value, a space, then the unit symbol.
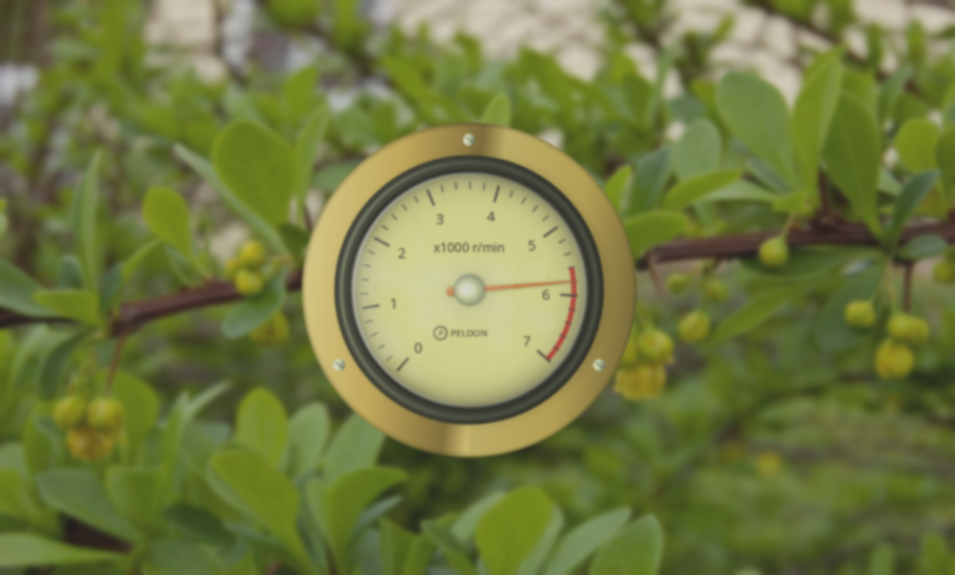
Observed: 5800 rpm
